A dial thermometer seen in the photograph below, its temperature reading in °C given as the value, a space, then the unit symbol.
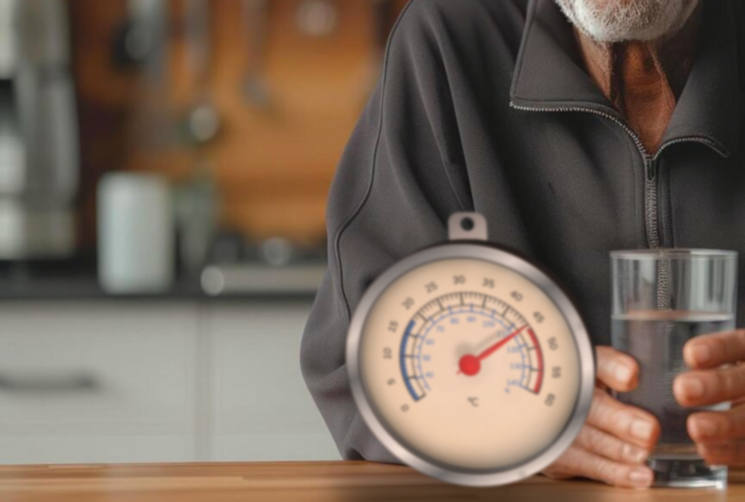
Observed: 45 °C
